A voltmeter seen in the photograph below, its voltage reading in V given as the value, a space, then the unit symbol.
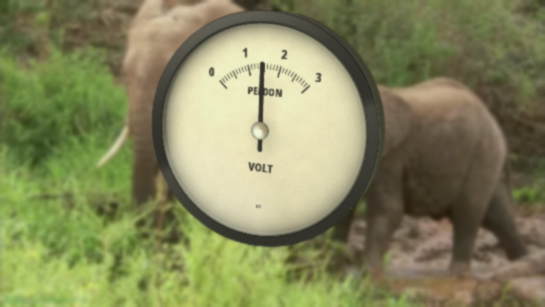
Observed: 1.5 V
